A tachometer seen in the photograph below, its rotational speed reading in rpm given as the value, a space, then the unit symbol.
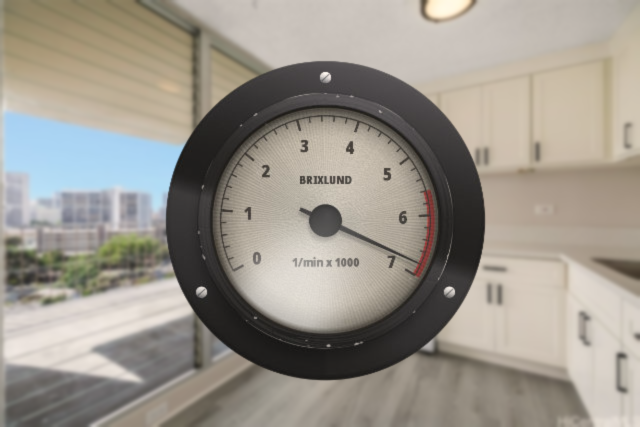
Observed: 6800 rpm
